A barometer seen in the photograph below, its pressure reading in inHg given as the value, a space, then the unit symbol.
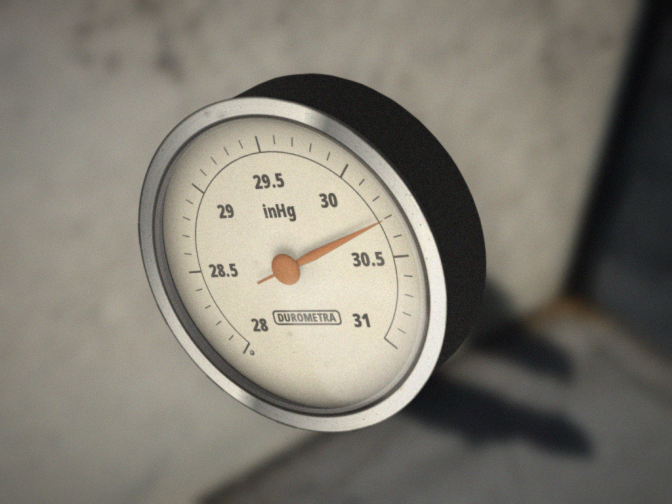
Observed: 30.3 inHg
